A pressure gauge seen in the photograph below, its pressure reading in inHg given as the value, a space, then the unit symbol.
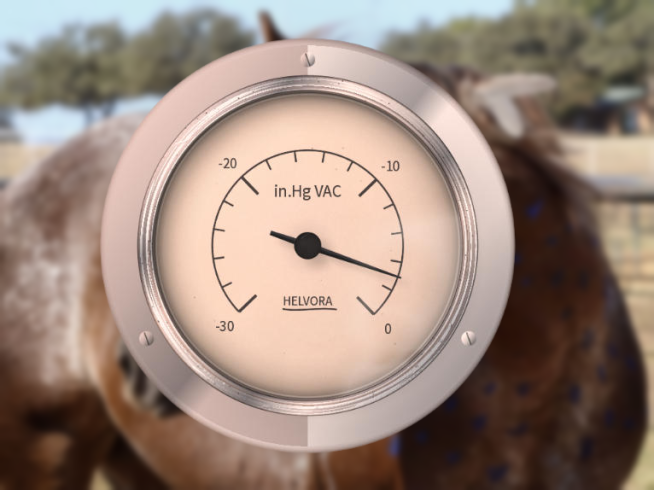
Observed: -3 inHg
